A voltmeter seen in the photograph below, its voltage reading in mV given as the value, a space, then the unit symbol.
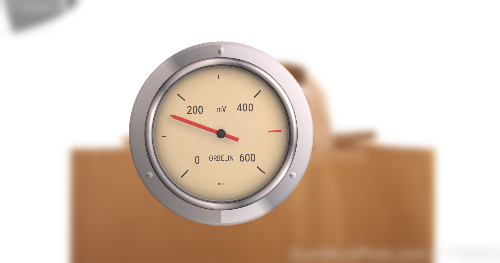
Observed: 150 mV
